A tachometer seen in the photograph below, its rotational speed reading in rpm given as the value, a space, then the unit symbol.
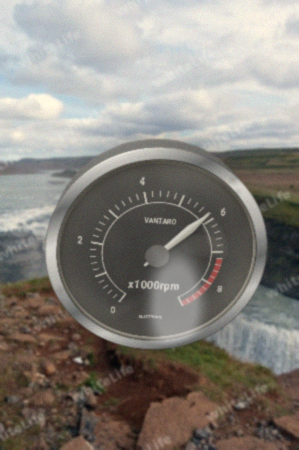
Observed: 5800 rpm
